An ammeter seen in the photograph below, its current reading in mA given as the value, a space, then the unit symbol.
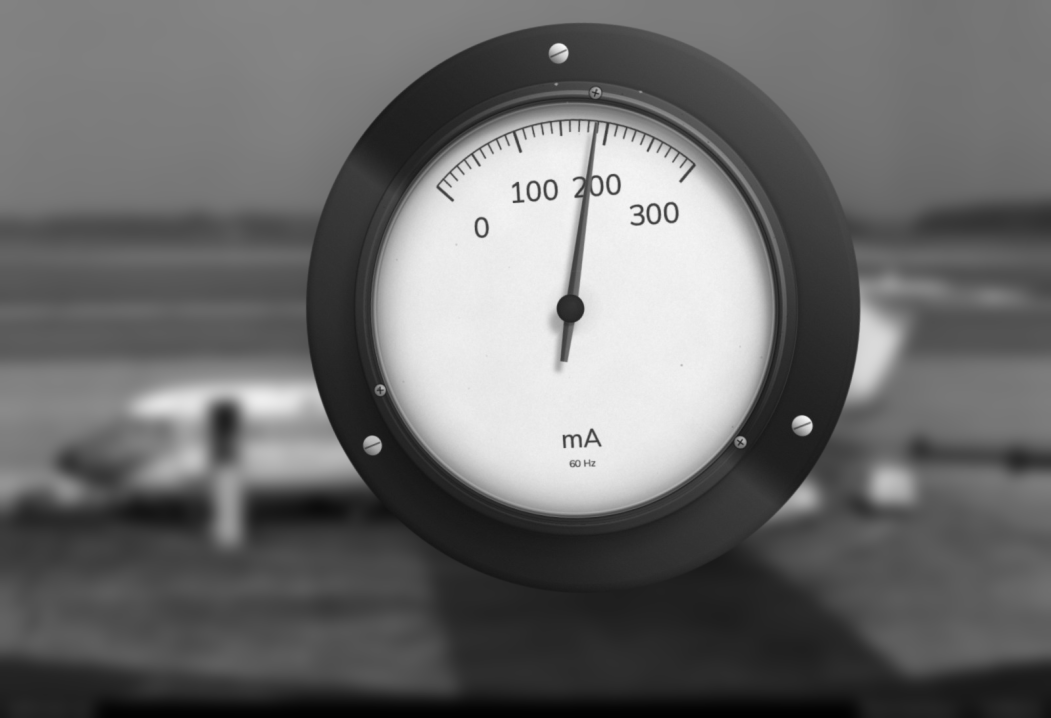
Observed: 190 mA
